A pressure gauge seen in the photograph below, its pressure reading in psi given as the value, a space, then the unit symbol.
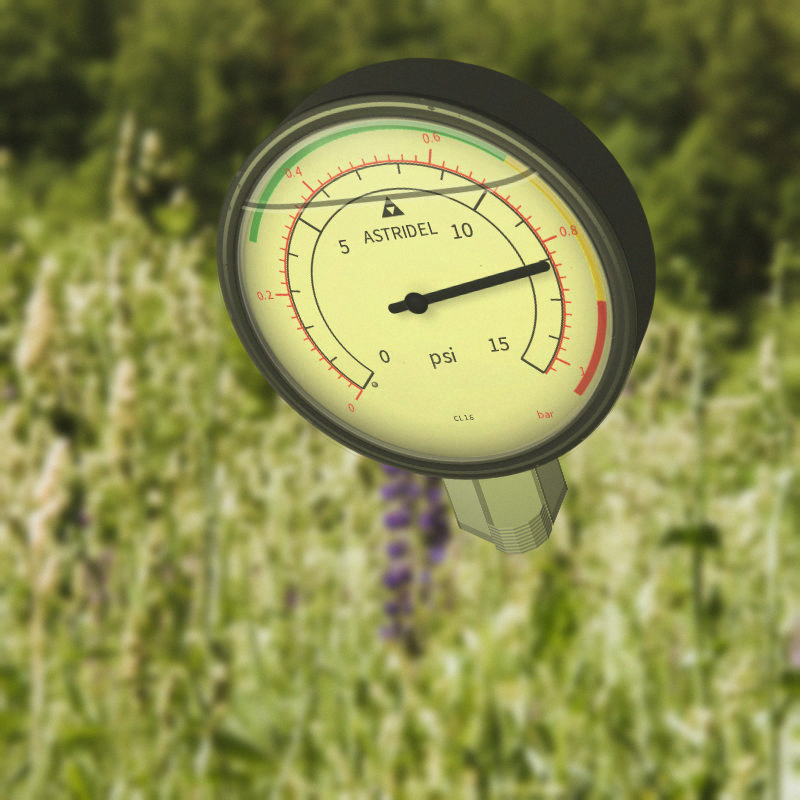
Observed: 12 psi
